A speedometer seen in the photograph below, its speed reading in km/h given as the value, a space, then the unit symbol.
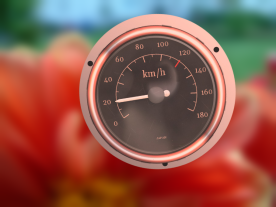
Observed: 20 km/h
